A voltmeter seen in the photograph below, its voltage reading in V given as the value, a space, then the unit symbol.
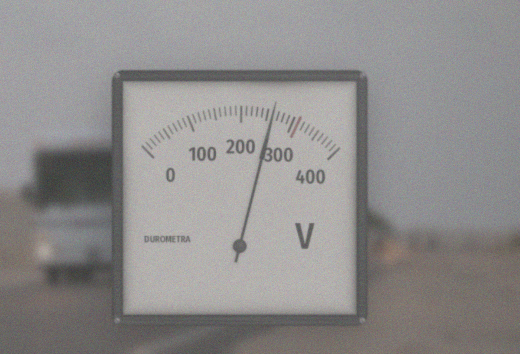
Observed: 260 V
